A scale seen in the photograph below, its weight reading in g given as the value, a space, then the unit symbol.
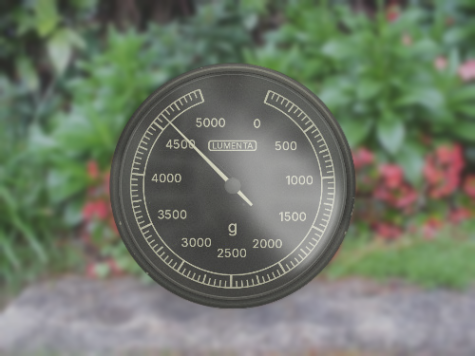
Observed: 4600 g
